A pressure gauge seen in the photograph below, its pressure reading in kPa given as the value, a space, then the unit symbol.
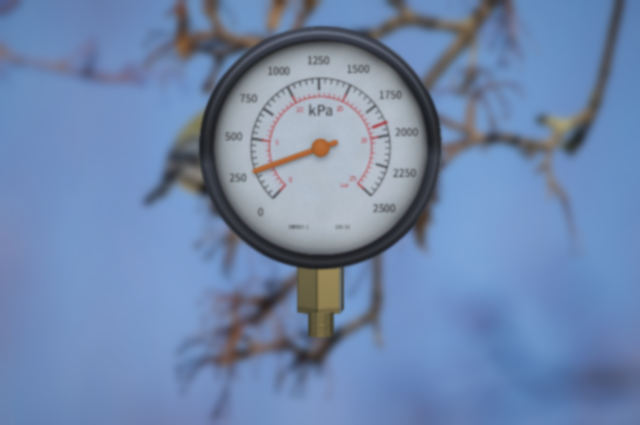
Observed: 250 kPa
